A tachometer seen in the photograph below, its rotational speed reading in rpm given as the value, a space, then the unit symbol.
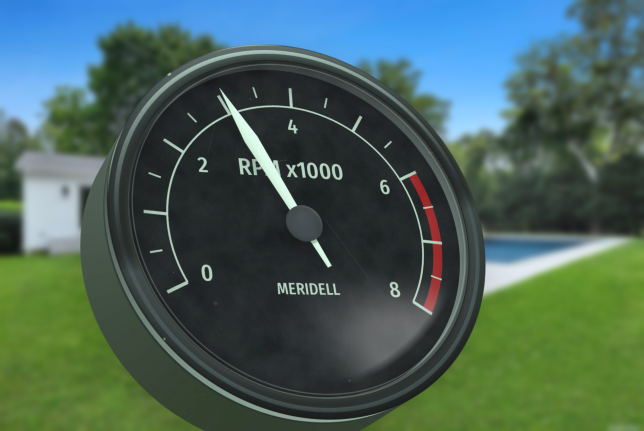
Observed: 3000 rpm
